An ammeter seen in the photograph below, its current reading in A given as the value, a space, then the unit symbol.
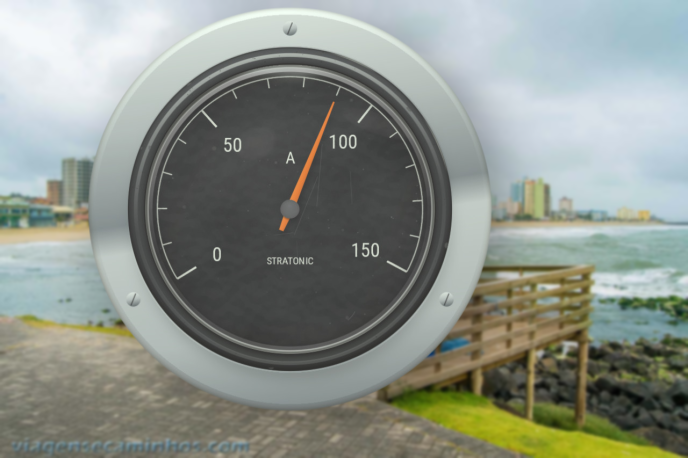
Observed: 90 A
